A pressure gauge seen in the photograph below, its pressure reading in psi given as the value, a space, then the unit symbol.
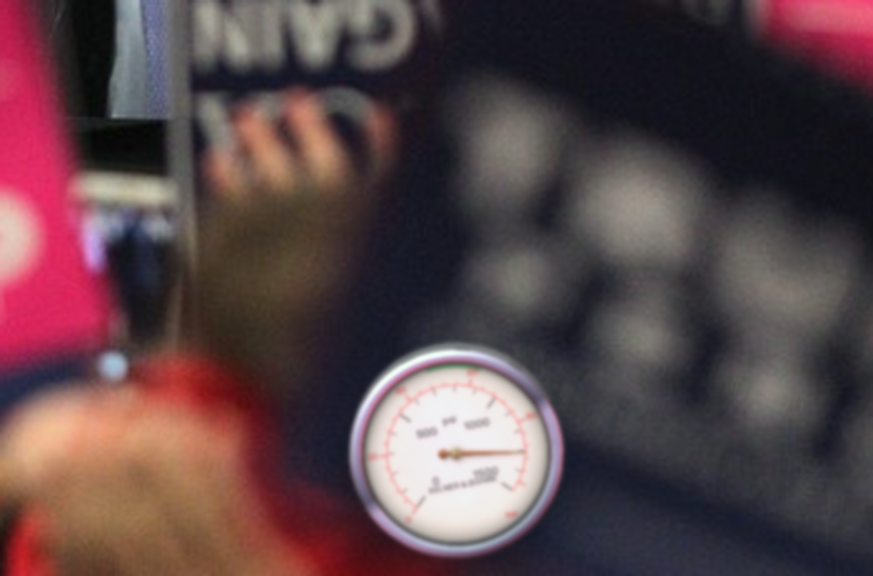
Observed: 1300 psi
